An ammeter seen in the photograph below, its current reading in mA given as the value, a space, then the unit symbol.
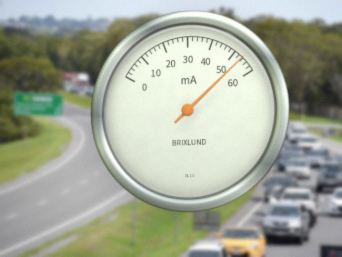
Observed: 54 mA
